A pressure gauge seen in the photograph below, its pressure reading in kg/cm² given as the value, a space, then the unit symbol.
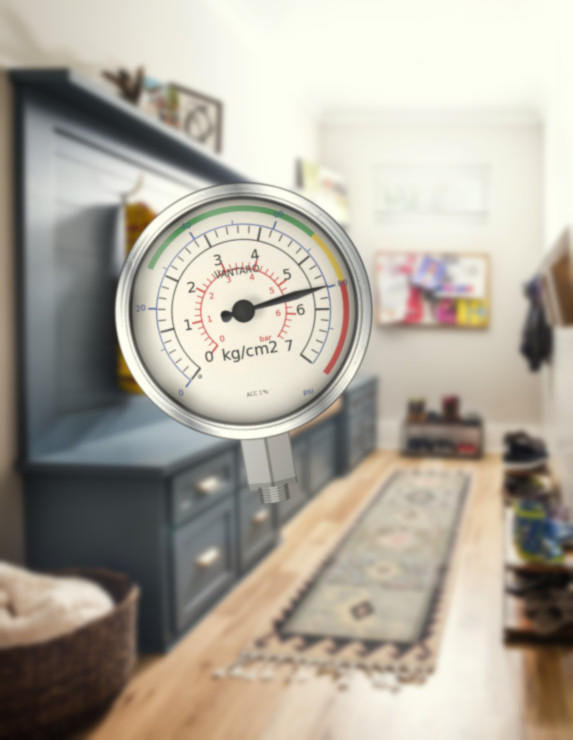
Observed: 5.6 kg/cm²
